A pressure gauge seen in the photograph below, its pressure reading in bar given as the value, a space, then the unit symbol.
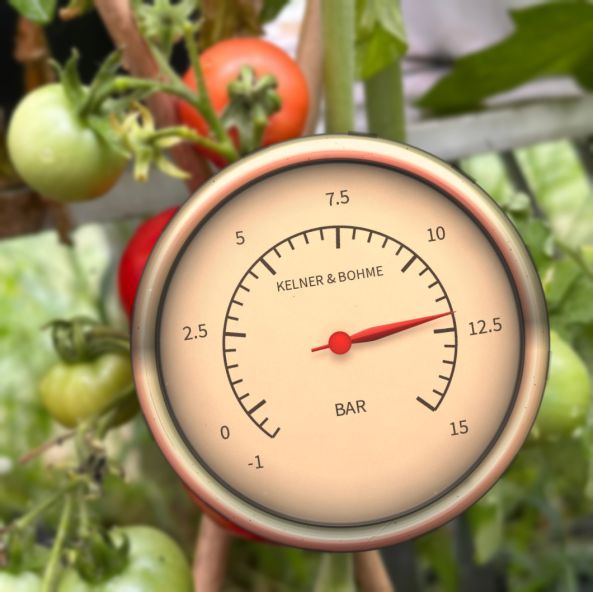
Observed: 12 bar
